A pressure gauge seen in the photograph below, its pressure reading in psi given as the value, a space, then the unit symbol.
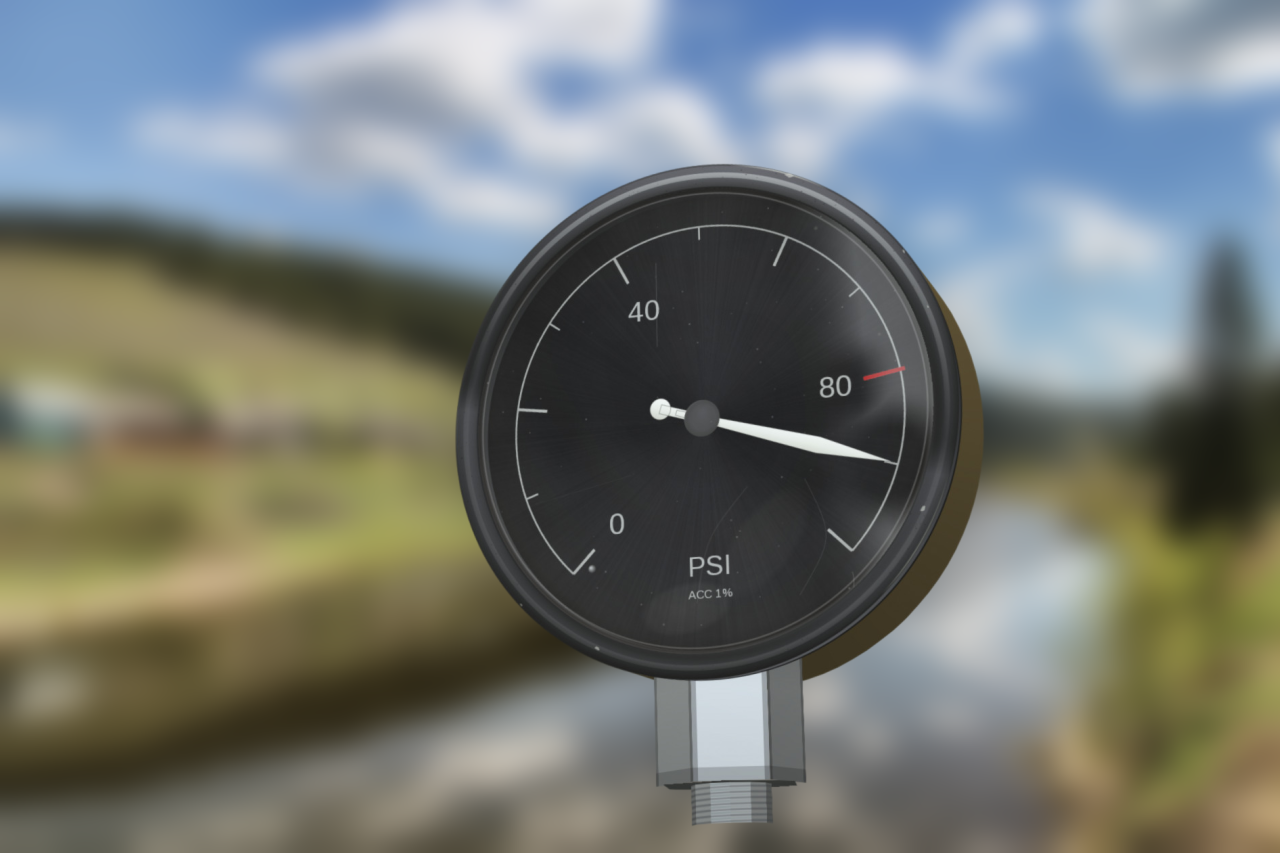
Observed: 90 psi
